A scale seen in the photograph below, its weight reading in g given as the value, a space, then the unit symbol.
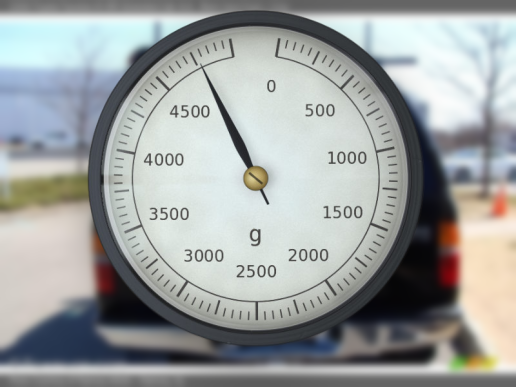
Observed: 4775 g
